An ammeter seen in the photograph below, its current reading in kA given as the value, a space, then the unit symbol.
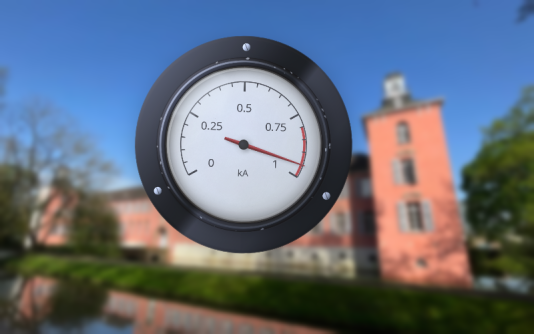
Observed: 0.95 kA
